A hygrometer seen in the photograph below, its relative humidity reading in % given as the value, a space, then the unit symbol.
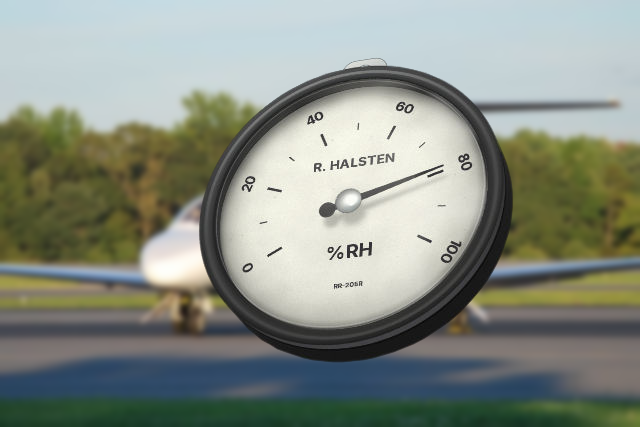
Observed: 80 %
